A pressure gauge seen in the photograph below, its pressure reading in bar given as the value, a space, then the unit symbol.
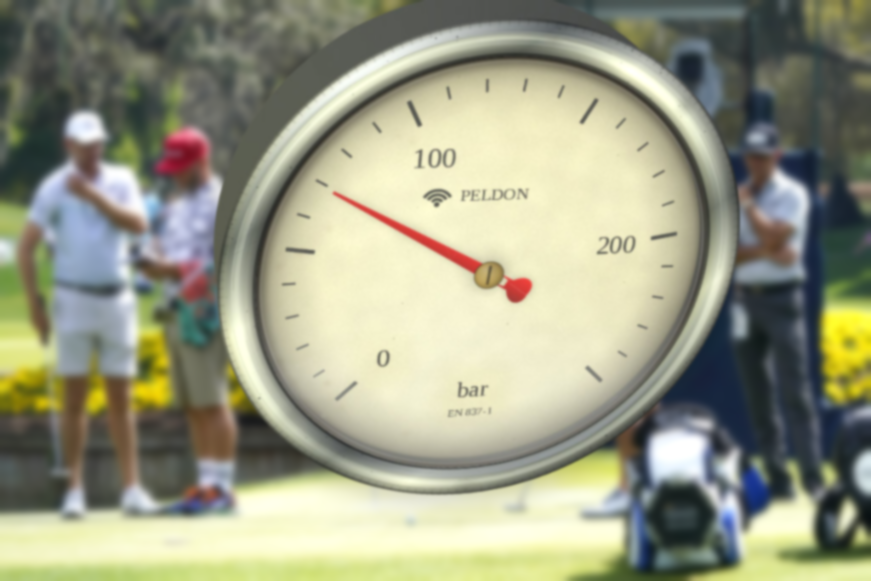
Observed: 70 bar
